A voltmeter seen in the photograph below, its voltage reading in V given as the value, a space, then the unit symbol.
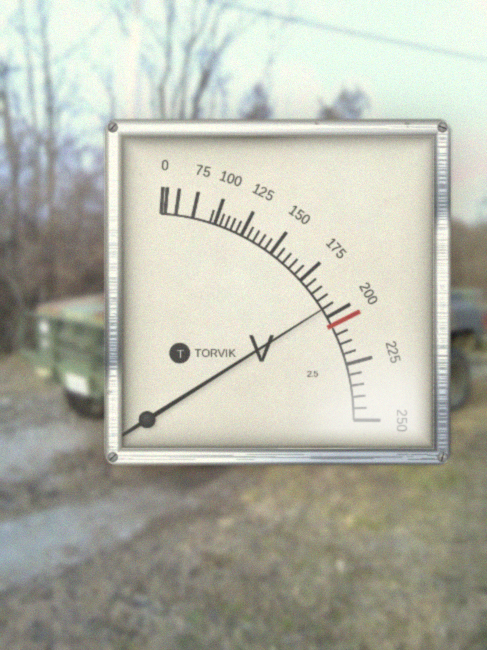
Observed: 195 V
